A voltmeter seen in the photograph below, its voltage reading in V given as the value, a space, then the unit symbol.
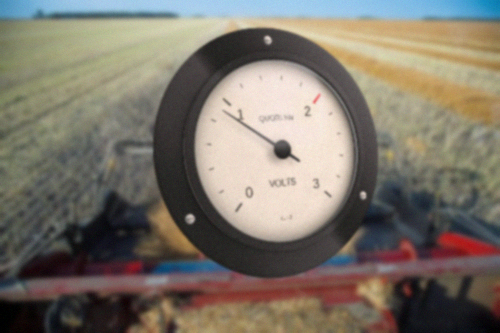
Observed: 0.9 V
